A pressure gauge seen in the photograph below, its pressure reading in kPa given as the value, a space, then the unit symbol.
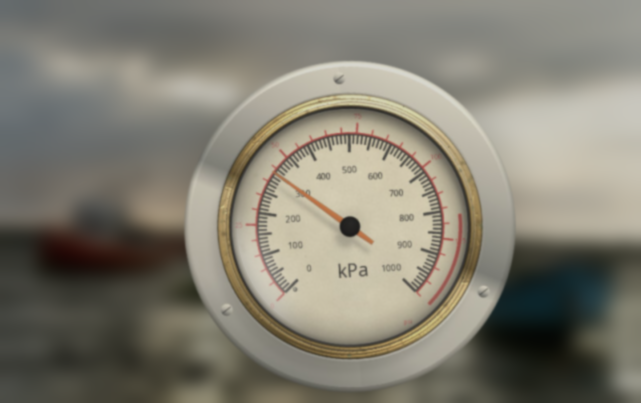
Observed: 300 kPa
